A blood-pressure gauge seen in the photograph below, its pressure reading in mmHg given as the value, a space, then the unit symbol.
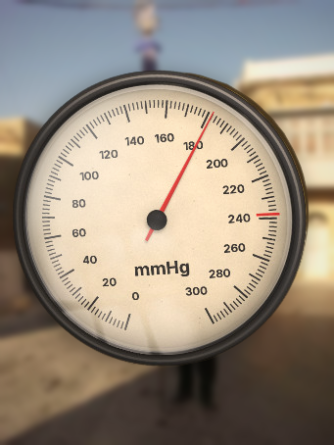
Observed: 182 mmHg
